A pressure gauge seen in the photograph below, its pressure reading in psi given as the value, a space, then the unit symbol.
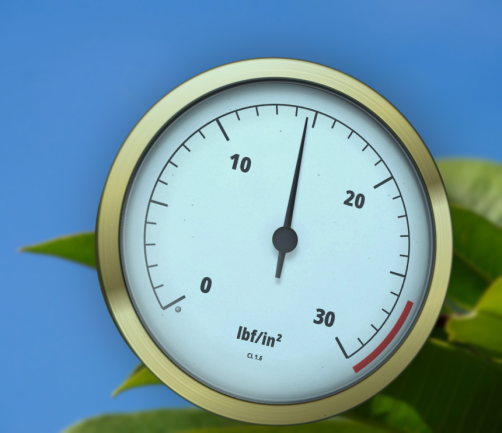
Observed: 14.5 psi
